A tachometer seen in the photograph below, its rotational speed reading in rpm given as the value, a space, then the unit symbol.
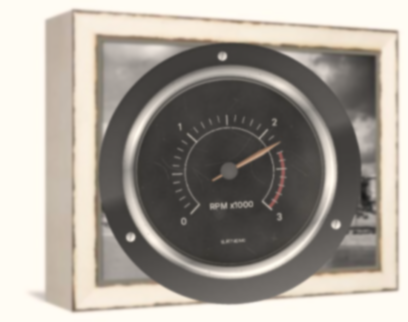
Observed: 2200 rpm
